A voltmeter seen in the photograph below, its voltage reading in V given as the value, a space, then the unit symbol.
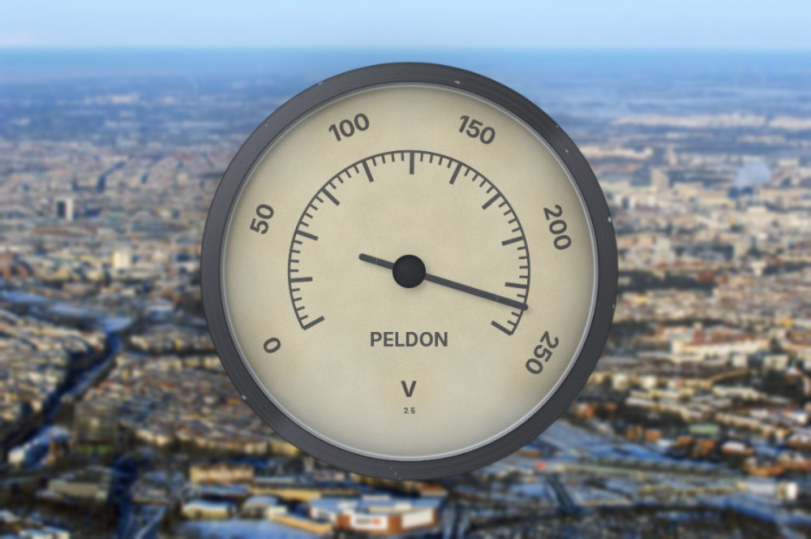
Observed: 235 V
